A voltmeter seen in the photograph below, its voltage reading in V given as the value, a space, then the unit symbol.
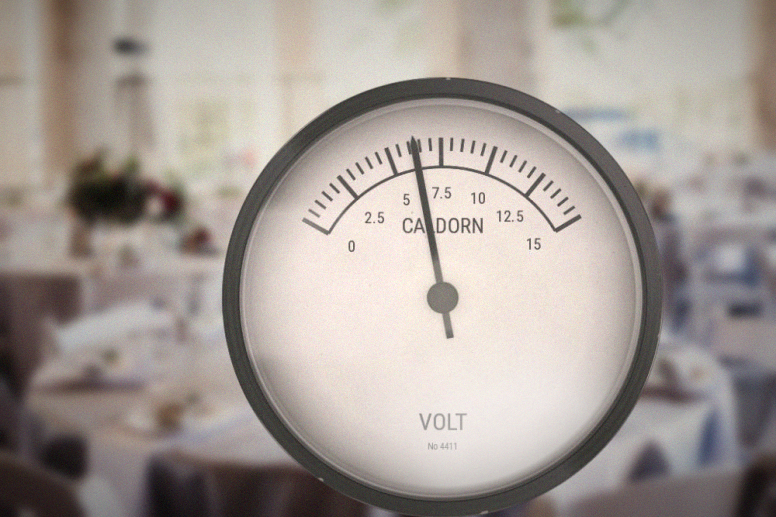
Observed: 6.25 V
